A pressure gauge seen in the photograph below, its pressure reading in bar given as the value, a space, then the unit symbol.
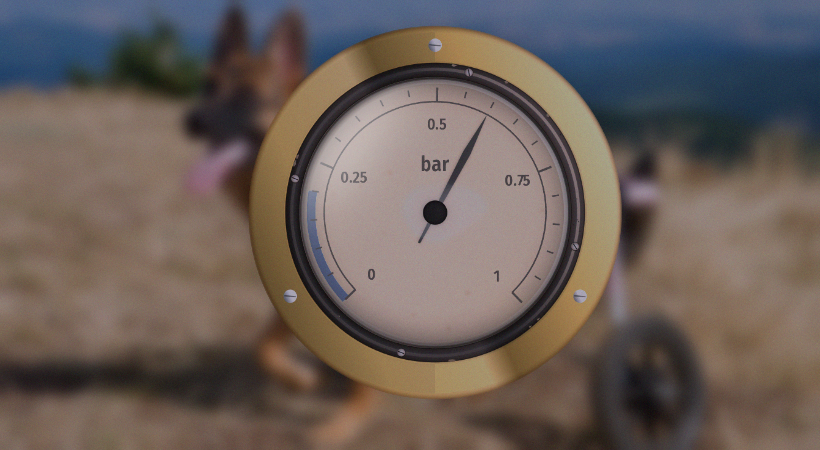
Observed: 0.6 bar
